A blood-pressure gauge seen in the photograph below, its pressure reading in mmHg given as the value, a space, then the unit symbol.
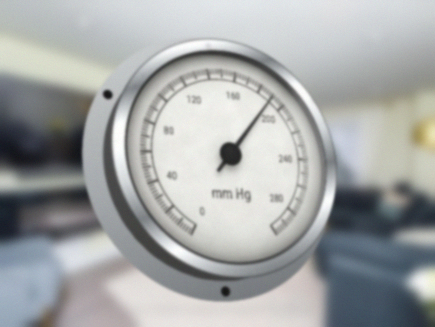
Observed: 190 mmHg
